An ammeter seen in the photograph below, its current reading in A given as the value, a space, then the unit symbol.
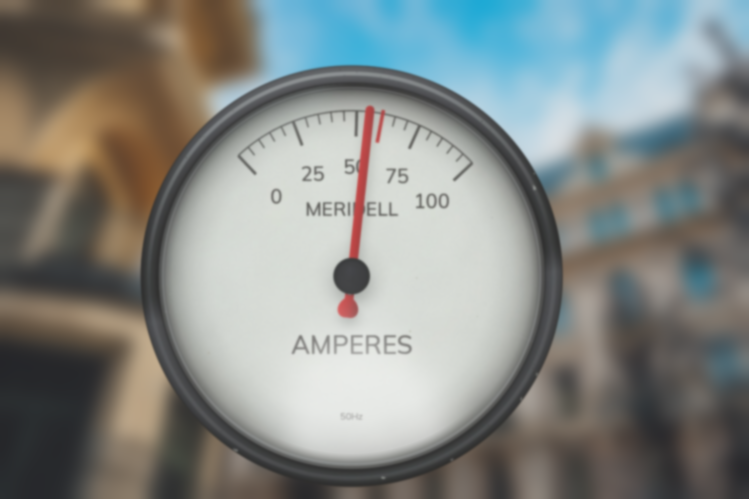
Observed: 55 A
